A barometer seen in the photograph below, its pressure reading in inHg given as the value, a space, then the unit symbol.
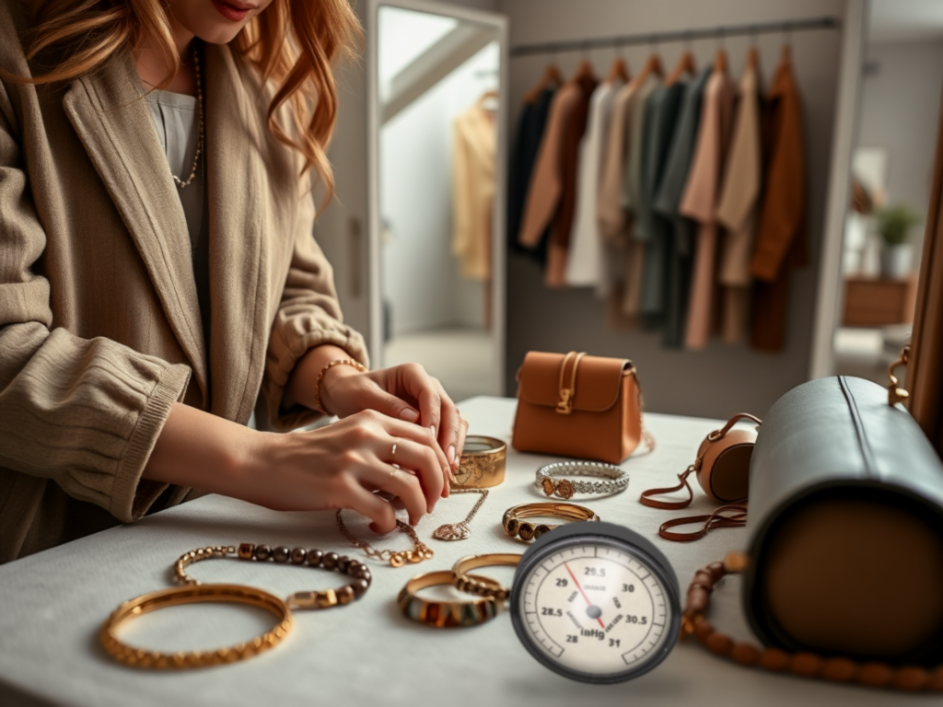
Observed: 29.2 inHg
